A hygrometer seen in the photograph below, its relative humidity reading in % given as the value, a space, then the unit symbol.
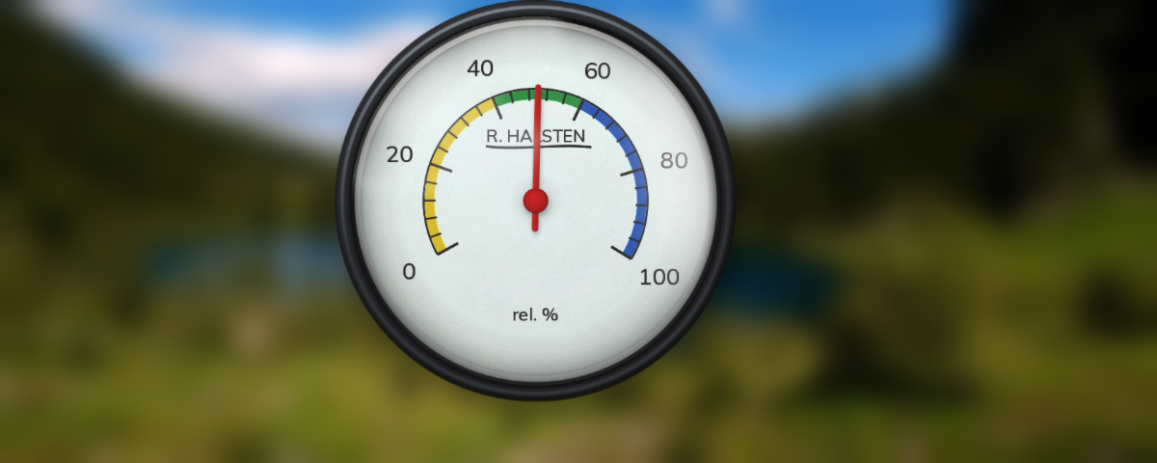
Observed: 50 %
